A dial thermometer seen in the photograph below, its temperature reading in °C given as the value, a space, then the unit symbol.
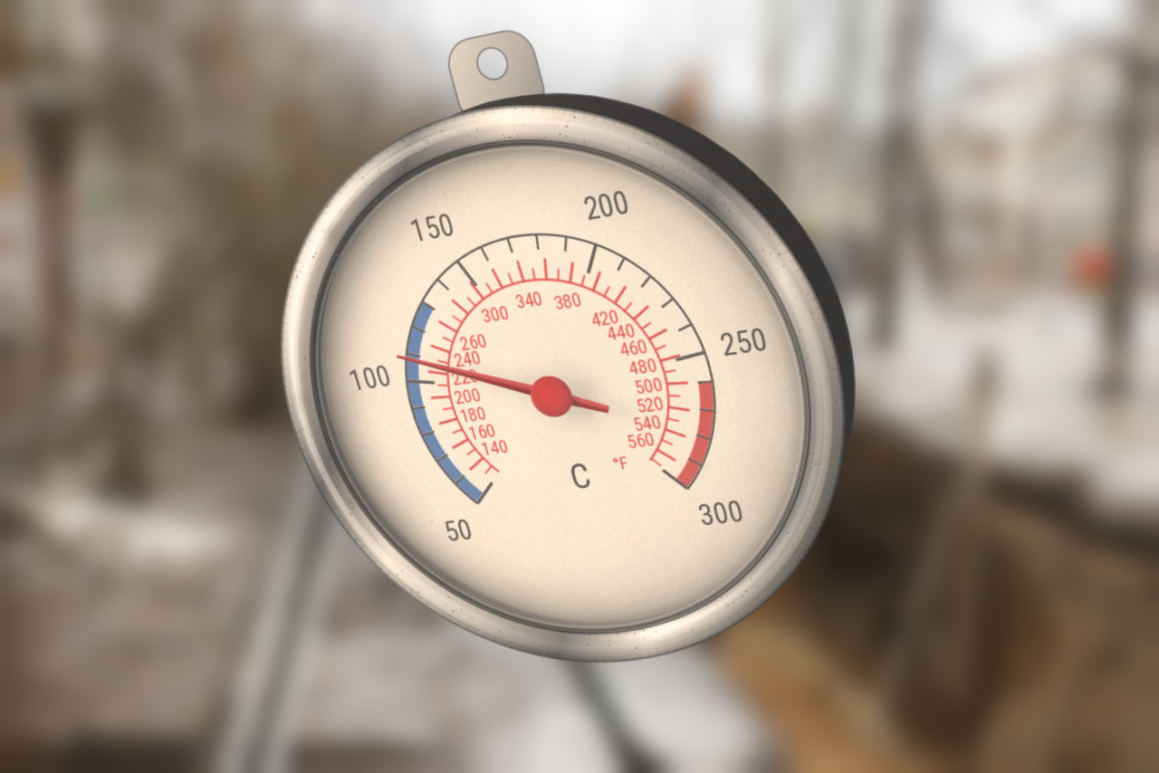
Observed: 110 °C
